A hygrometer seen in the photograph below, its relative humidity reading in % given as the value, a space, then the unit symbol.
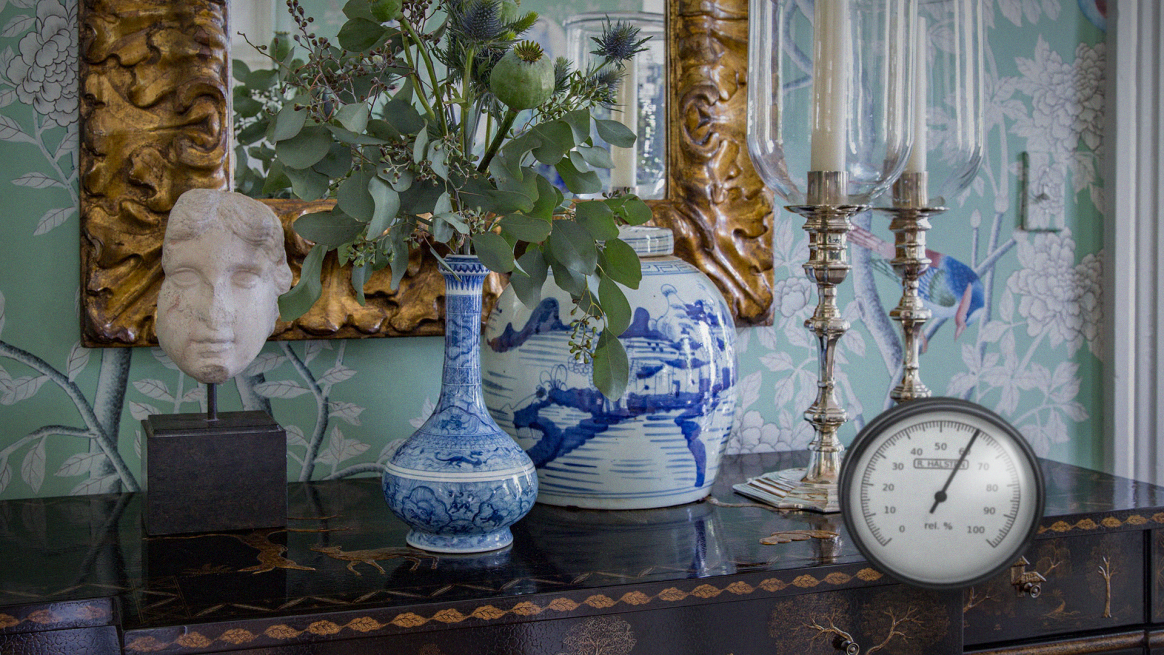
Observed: 60 %
